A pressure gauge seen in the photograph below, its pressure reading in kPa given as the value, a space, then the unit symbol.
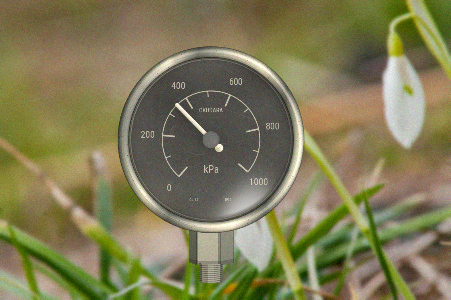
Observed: 350 kPa
